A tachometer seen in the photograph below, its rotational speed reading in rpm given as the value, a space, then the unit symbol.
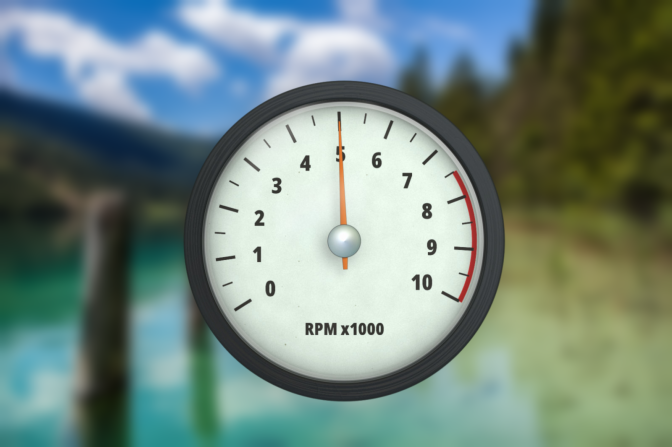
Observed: 5000 rpm
